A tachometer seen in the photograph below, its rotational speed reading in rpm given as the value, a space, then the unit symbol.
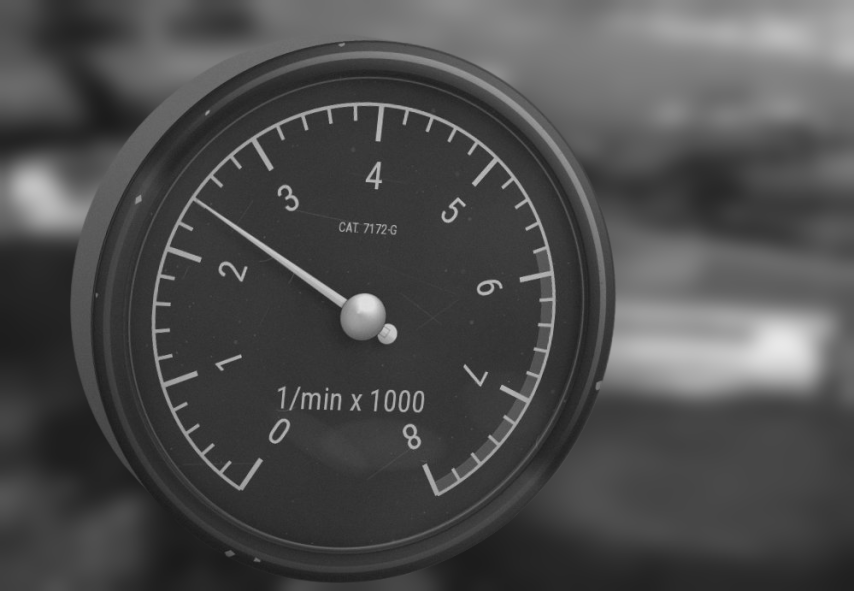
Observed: 2400 rpm
